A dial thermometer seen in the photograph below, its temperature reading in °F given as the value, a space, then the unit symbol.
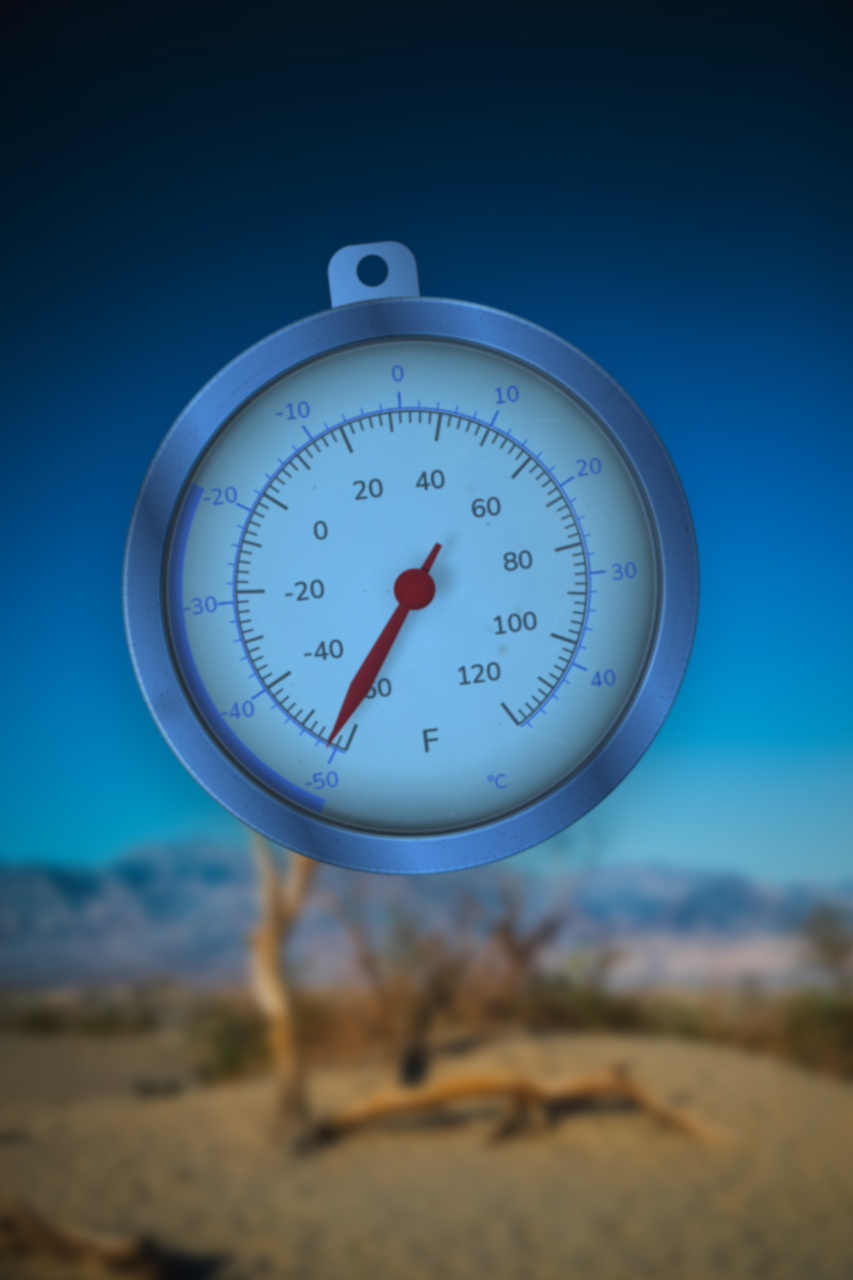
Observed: -56 °F
